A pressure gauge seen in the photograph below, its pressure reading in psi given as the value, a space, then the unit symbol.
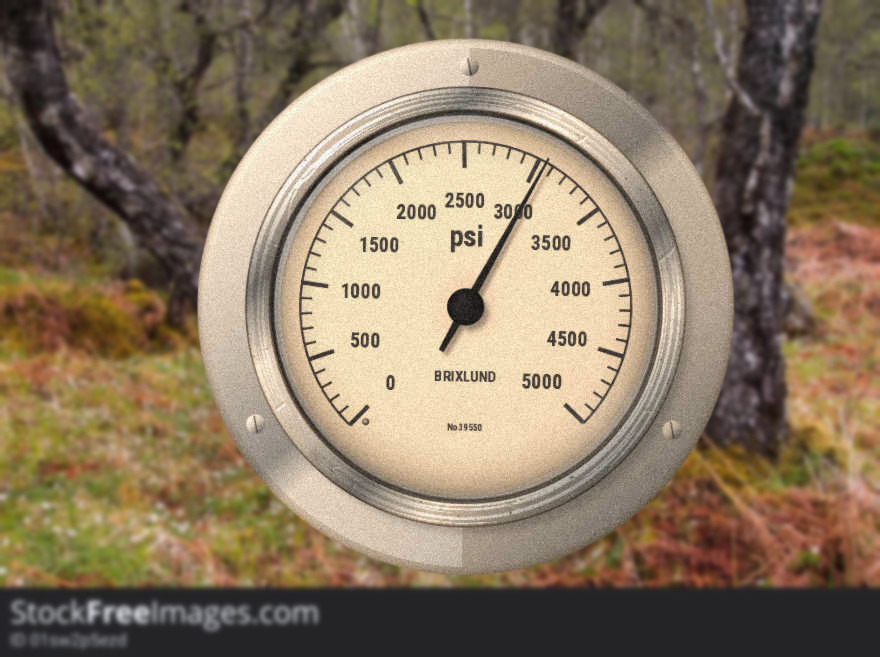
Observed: 3050 psi
